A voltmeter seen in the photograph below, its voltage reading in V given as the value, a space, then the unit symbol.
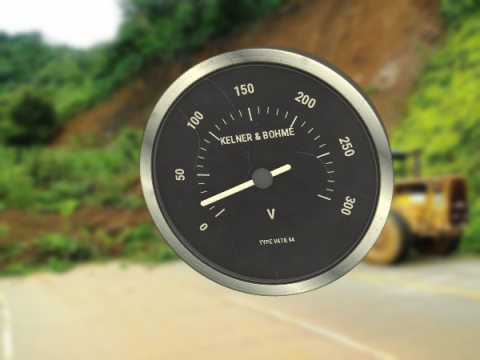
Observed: 20 V
